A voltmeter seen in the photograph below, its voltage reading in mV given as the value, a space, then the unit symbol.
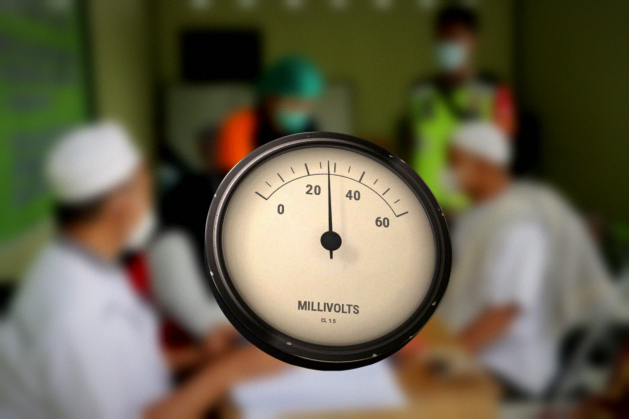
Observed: 27.5 mV
